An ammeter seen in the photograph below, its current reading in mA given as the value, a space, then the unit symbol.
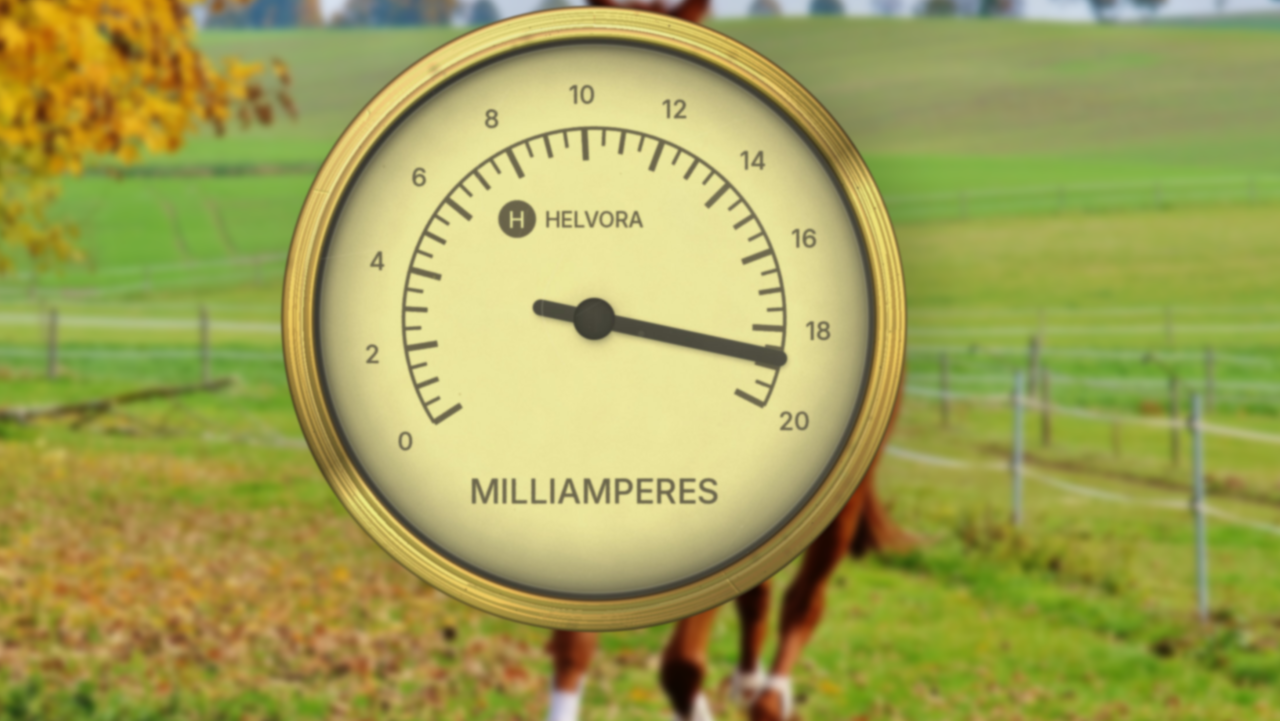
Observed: 18.75 mA
